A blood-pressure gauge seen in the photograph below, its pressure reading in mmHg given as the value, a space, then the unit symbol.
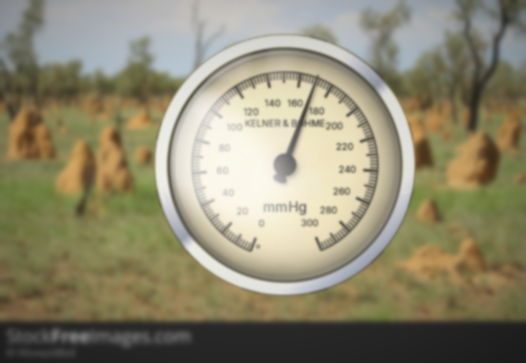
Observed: 170 mmHg
